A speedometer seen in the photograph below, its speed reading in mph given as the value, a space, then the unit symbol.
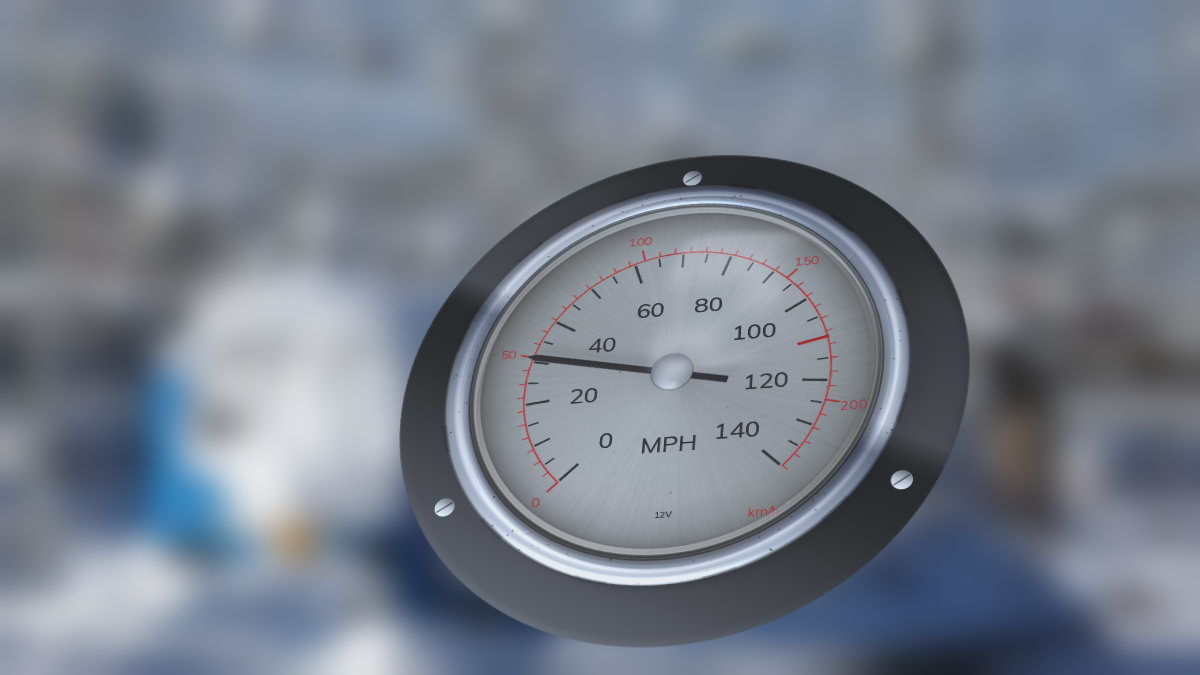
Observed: 30 mph
